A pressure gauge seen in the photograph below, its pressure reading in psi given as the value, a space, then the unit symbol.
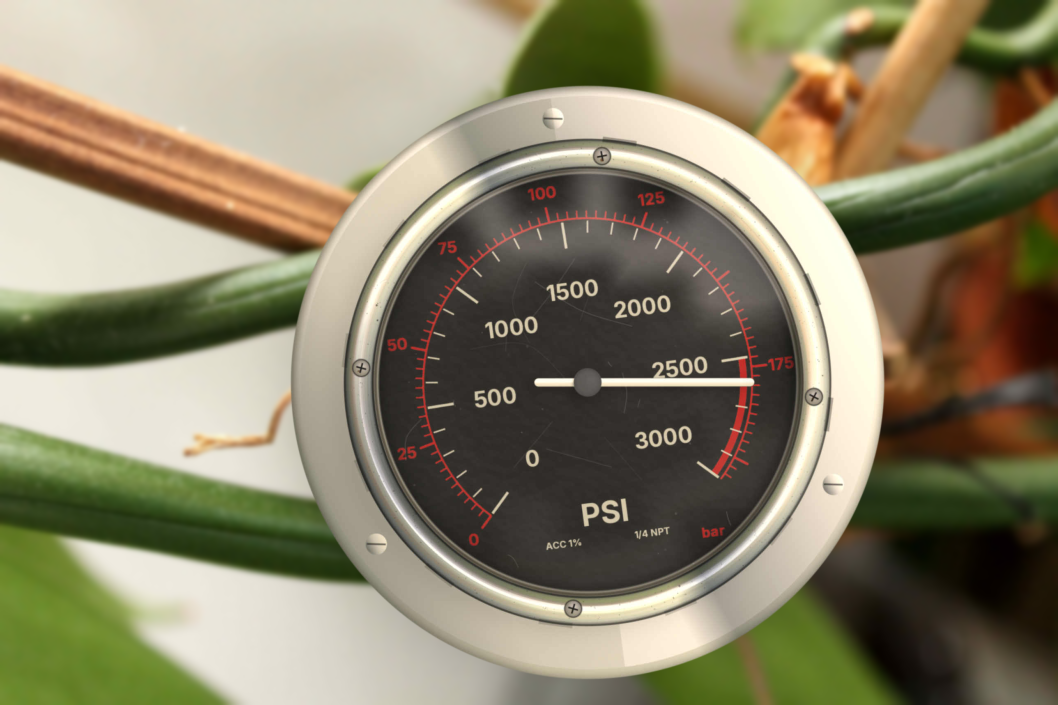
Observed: 2600 psi
